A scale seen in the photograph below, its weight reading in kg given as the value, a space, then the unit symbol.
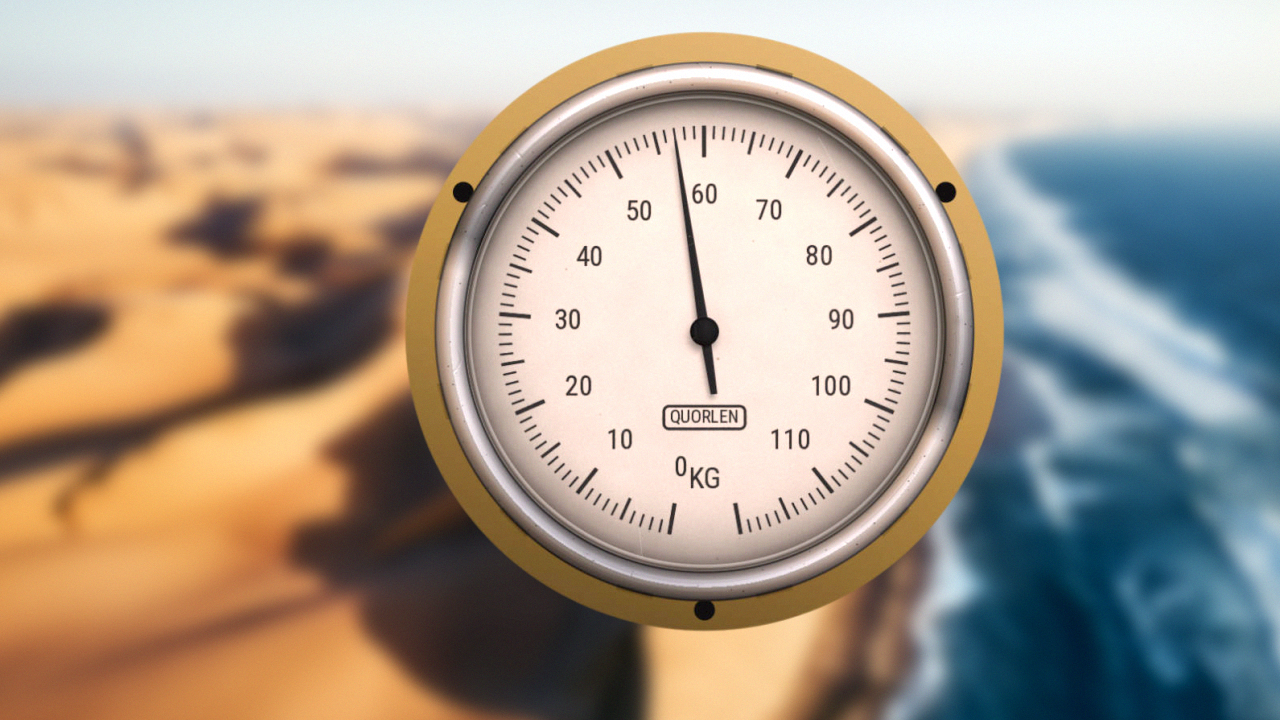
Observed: 57 kg
